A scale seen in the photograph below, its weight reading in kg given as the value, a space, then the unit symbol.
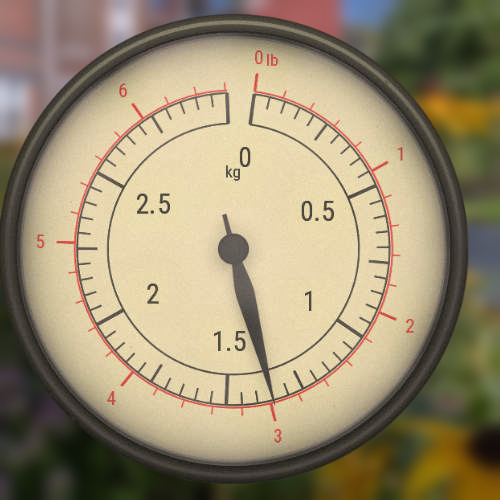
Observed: 1.35 kg
